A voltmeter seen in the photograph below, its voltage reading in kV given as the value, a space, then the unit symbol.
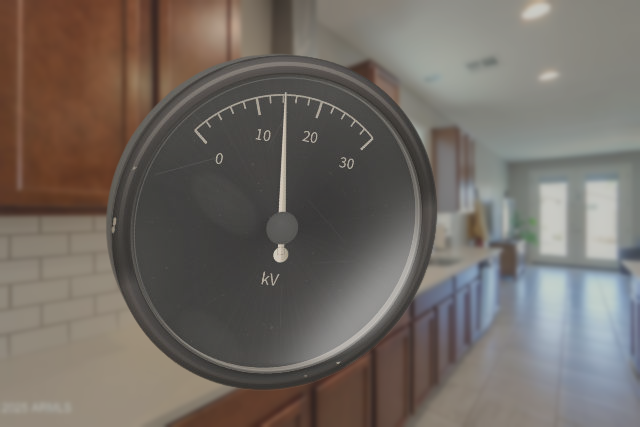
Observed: 14 kV
